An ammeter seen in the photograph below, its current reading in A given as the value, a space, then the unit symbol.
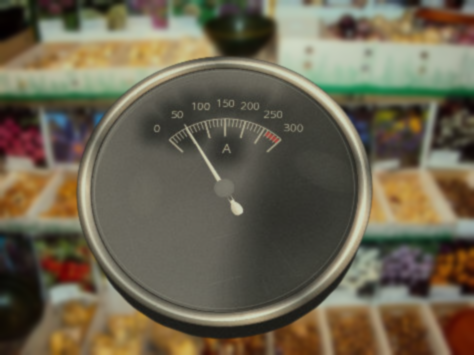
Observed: 50 A
